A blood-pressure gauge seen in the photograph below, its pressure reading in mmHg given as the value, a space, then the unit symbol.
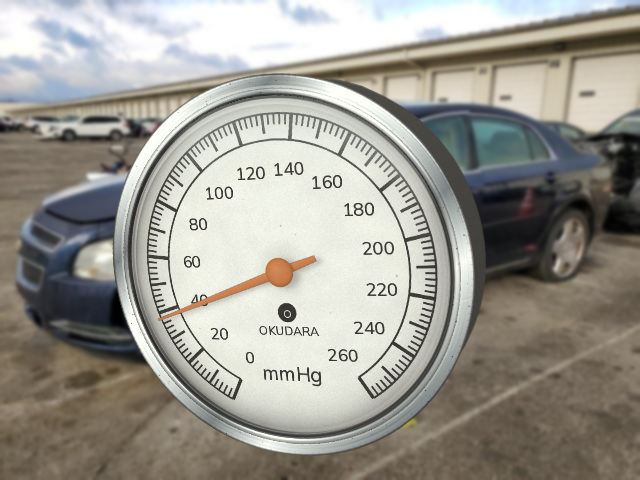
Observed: 38 mmHg
